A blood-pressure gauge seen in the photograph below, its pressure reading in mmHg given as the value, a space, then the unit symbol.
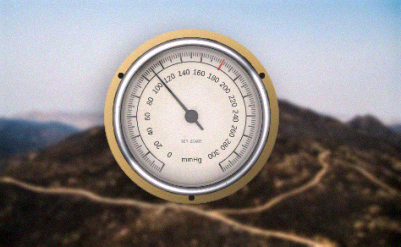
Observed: 110 mmHg
